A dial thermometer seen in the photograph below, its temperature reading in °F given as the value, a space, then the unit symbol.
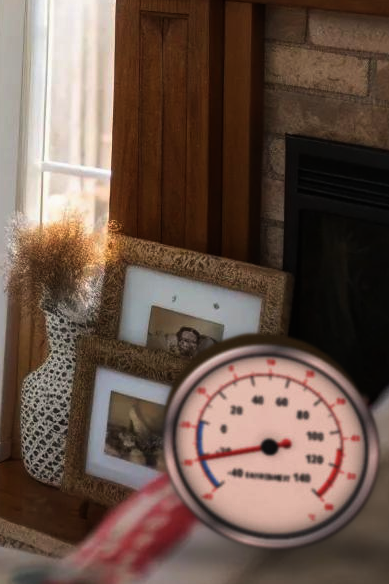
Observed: -20 °F
